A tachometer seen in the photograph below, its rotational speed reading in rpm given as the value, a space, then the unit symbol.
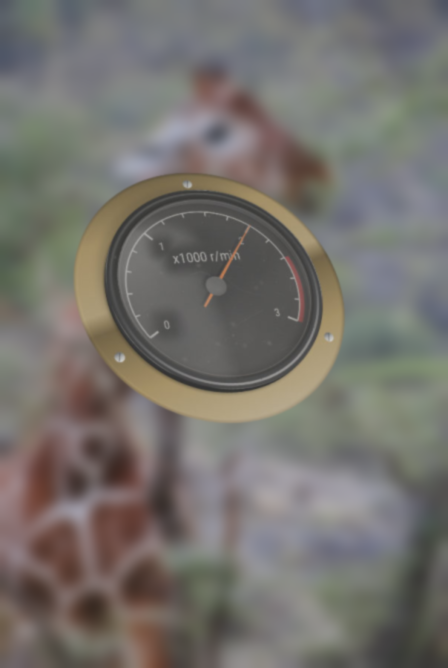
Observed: 2000 rpm
